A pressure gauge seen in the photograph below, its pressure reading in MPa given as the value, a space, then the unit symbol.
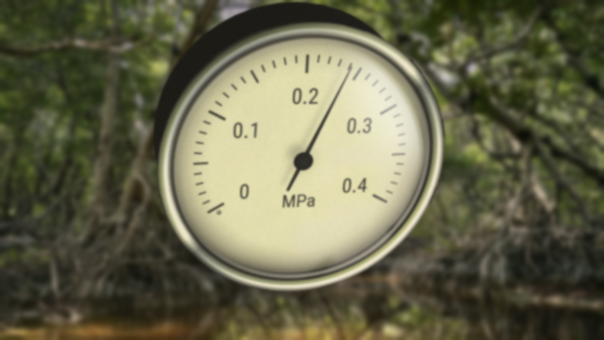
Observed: 0.24 MPa
